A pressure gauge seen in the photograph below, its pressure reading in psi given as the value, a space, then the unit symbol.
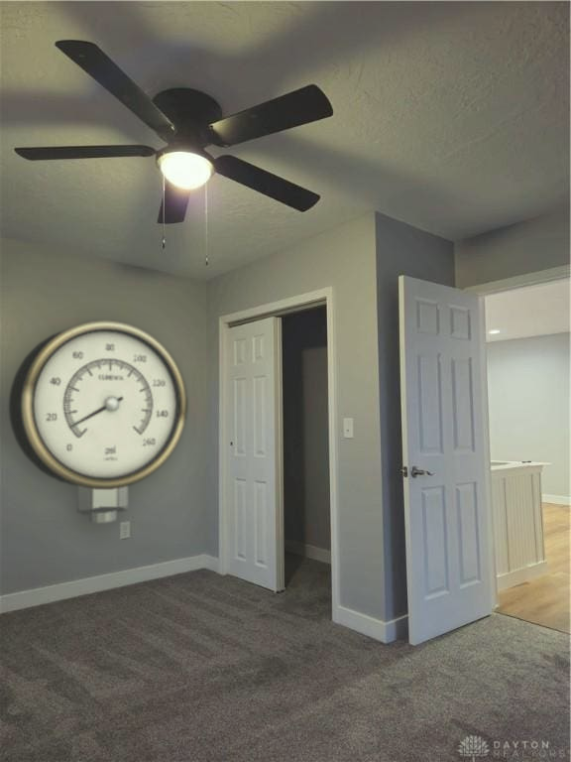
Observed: 10 psi
